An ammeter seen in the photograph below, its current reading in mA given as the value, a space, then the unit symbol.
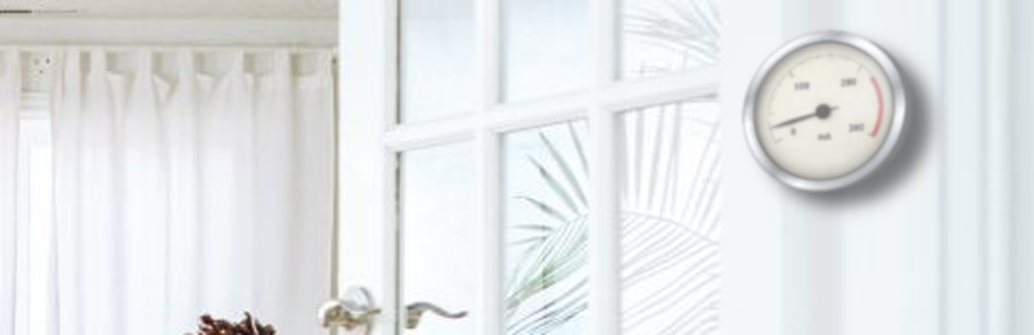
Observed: 20 mA
